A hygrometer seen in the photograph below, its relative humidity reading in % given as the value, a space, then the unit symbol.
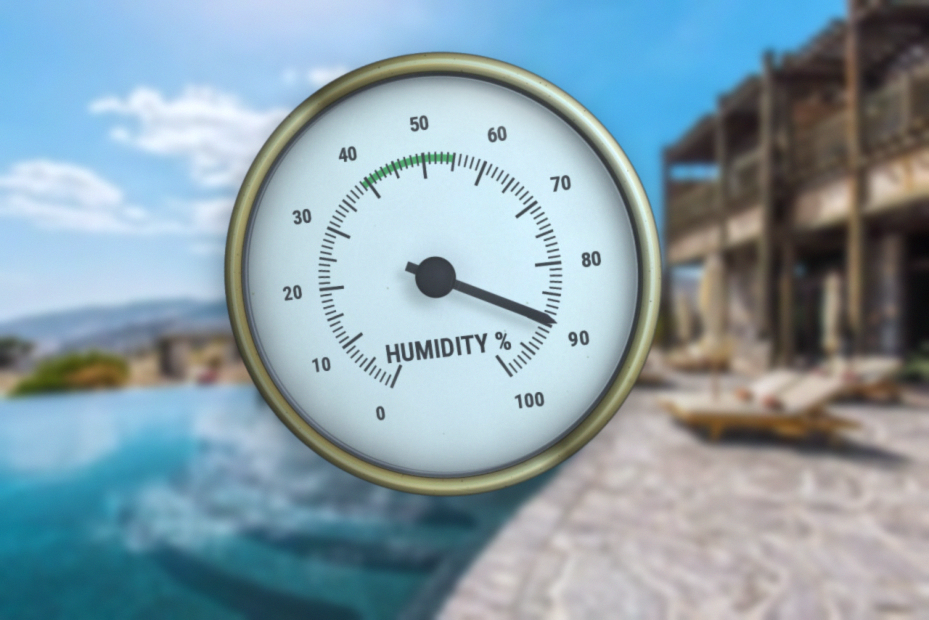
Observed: 89 %
